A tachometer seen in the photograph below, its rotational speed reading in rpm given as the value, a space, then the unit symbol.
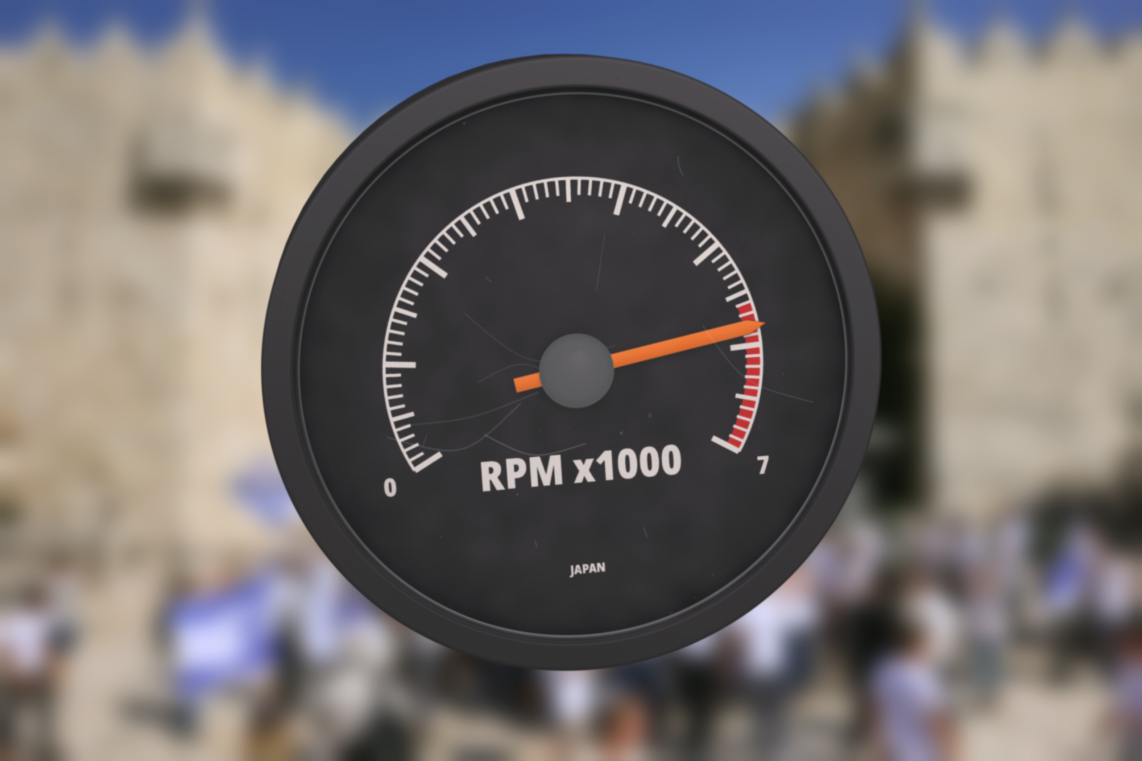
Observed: 5800 rpm
